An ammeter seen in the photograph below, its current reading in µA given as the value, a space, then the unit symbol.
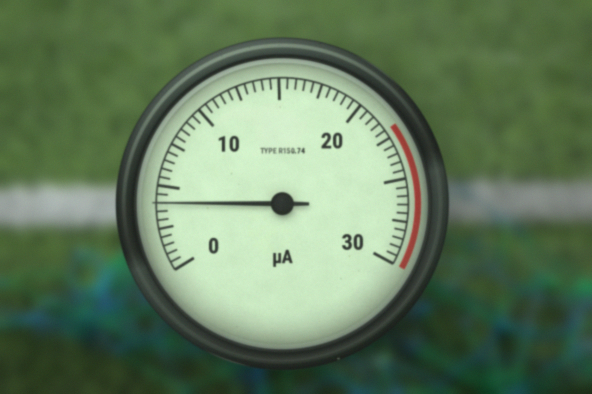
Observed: 4 µA
